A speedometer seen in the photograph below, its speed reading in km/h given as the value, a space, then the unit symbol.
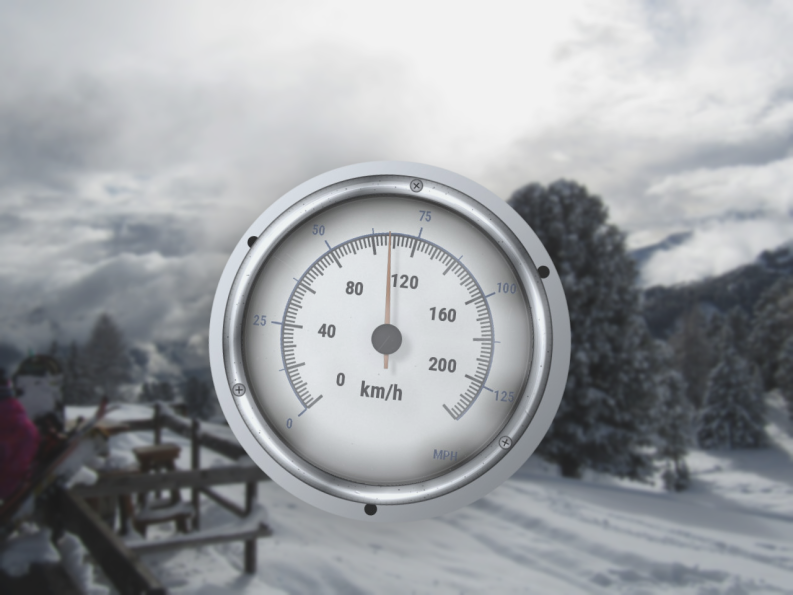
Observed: 108 km/h
